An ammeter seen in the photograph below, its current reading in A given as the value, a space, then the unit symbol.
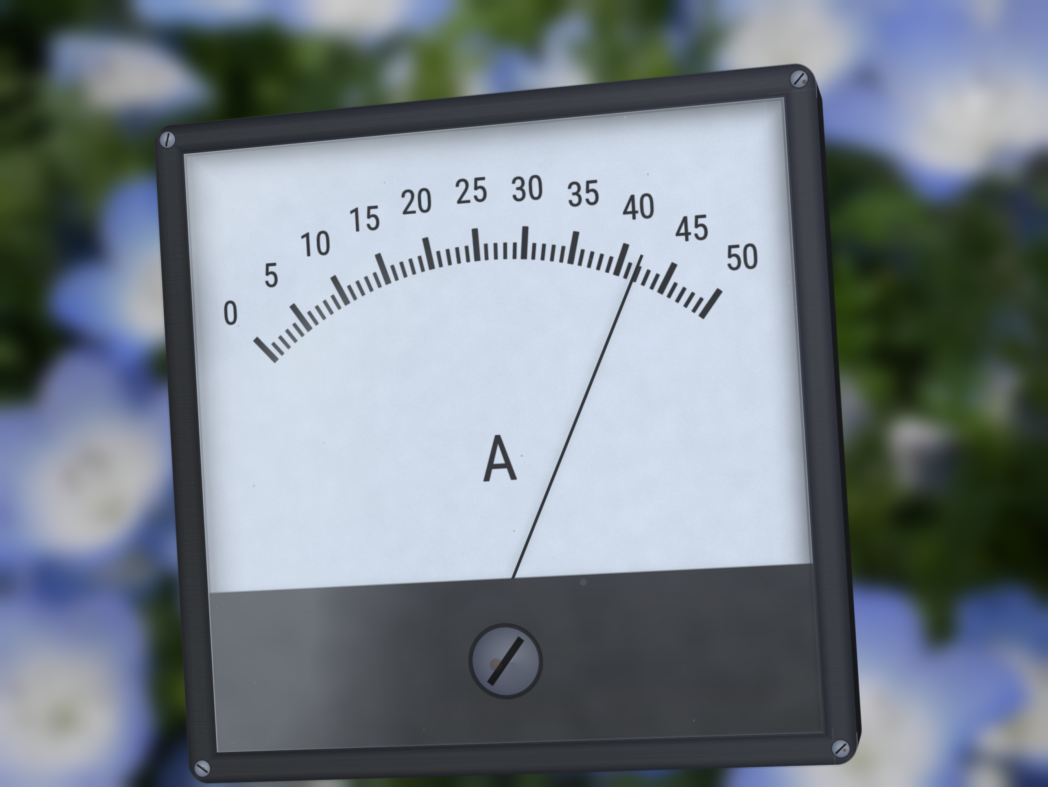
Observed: 42 A
